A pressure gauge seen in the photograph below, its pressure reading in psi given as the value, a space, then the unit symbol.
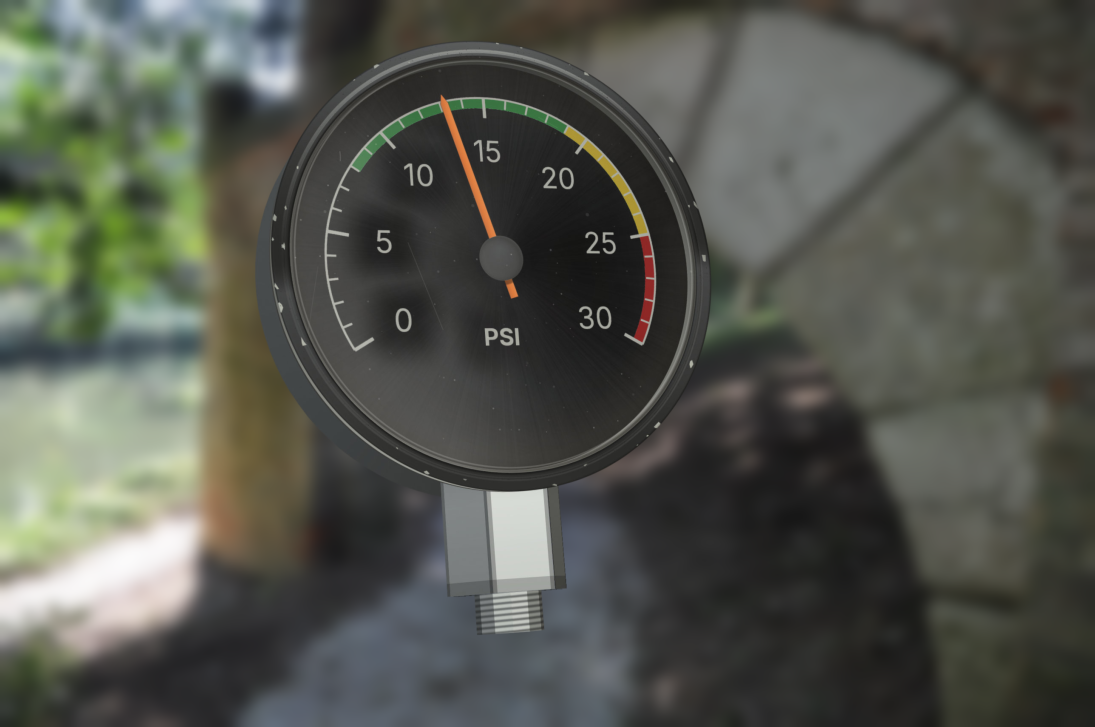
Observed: 13 psi
